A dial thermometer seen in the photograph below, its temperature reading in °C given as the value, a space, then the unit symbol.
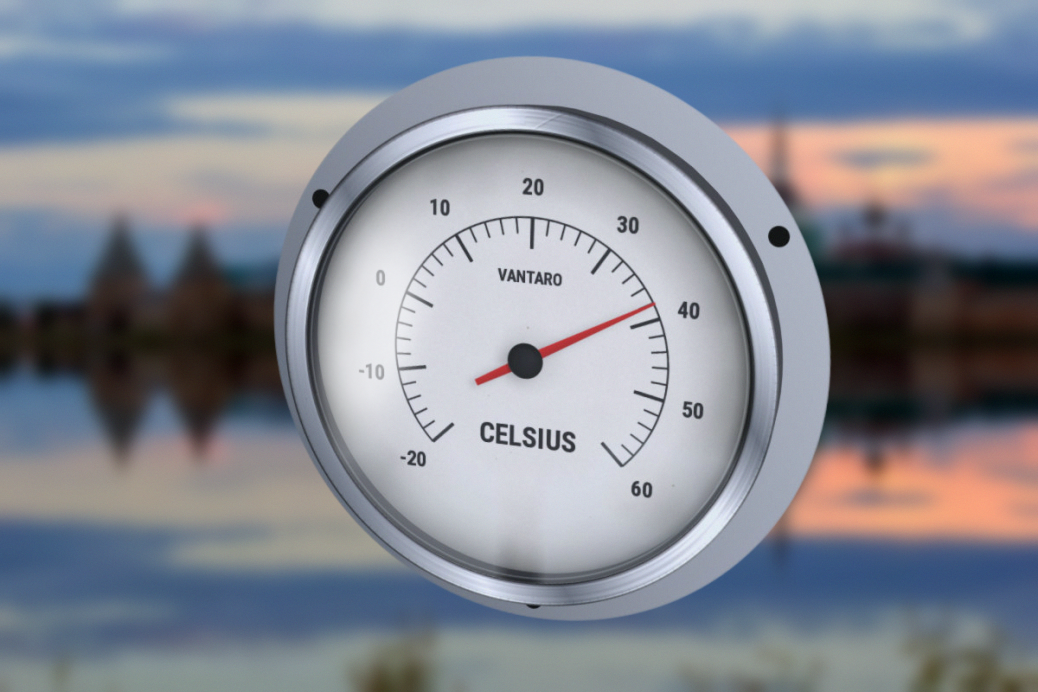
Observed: 38 °C
